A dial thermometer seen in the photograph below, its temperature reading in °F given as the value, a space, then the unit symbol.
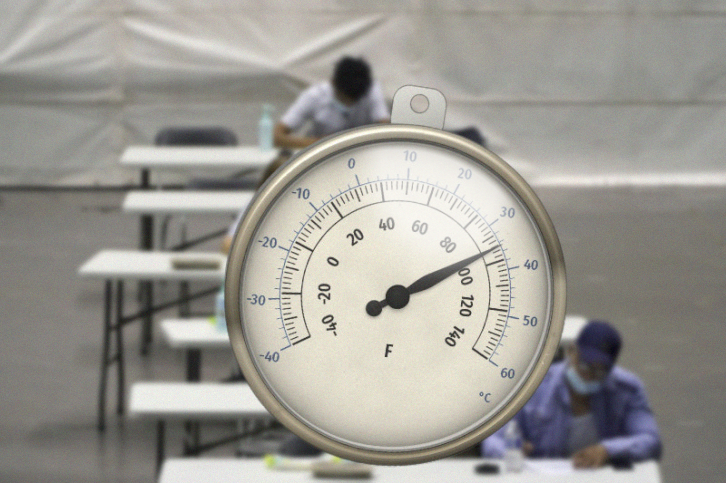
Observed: 94 °F
